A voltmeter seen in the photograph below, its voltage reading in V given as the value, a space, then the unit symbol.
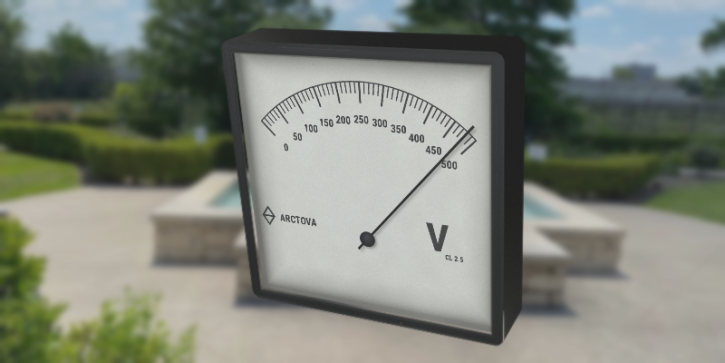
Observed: 480 V
